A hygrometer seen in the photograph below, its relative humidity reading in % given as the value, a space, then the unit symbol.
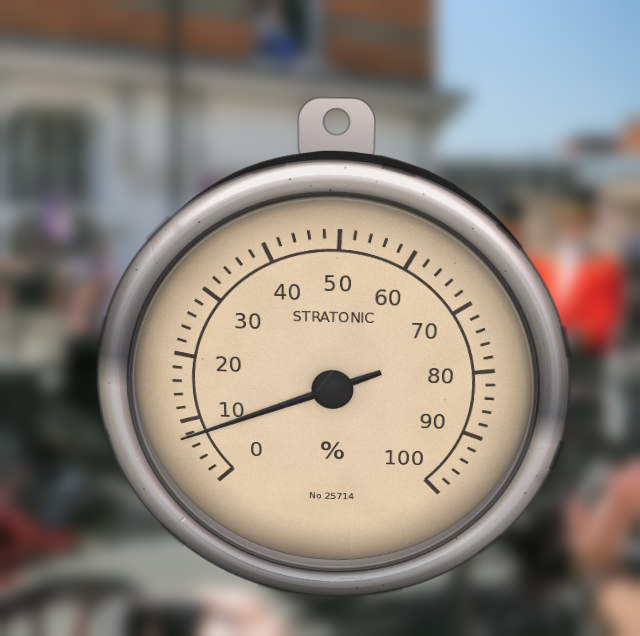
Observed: 8 %
